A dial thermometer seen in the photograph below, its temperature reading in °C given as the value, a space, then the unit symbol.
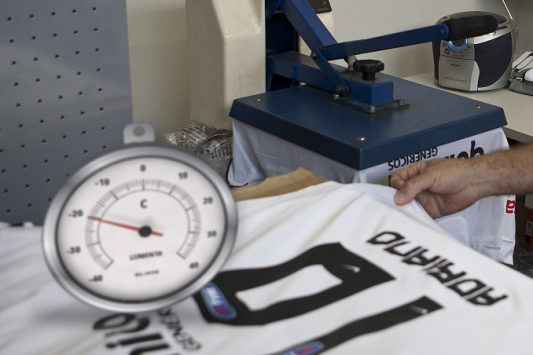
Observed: -20 °C
